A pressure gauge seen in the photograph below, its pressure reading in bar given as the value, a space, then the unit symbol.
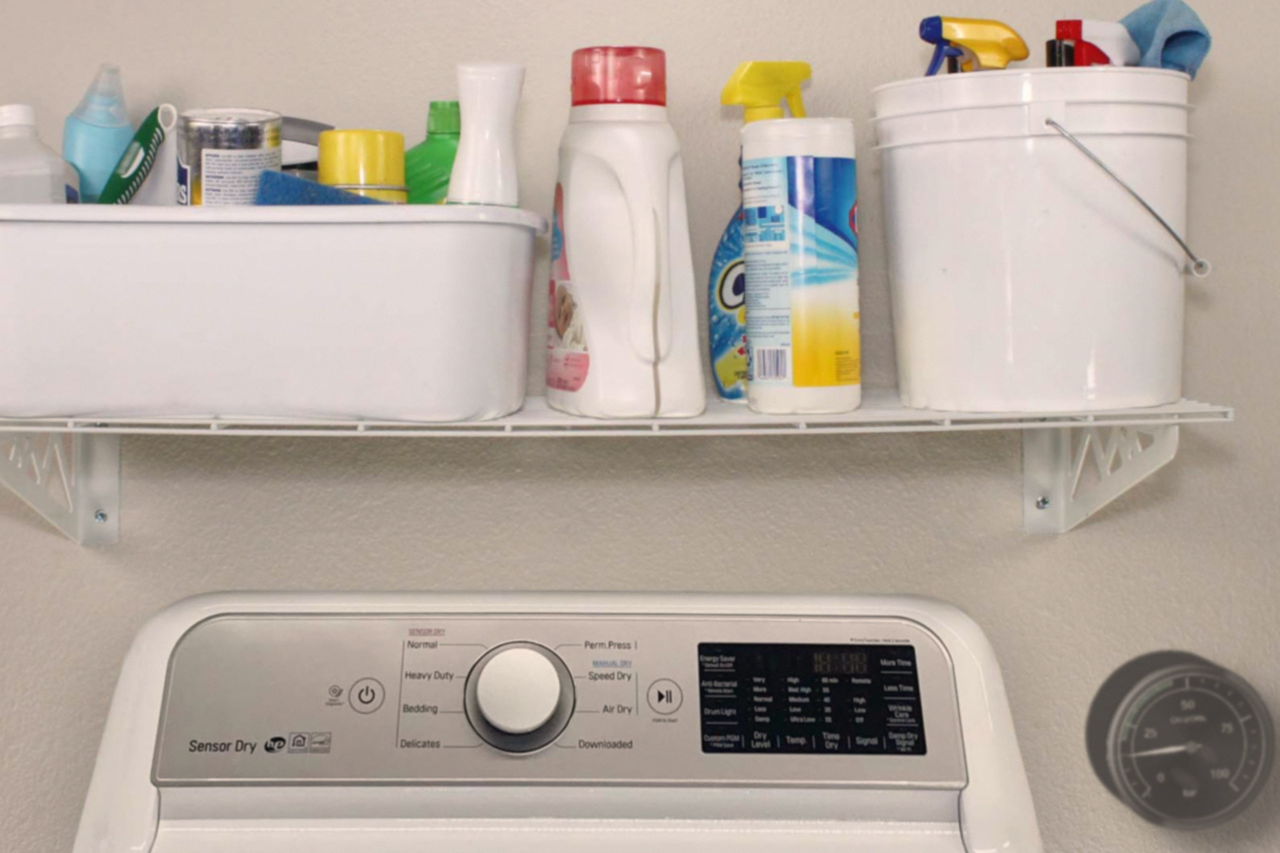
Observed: 15 bar
